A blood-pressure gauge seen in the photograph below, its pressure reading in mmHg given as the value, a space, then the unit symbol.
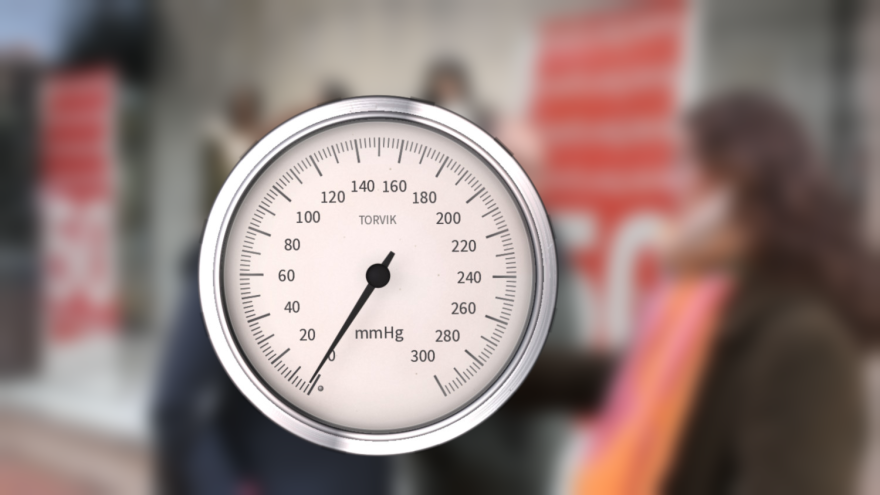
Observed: 2 mmHg
